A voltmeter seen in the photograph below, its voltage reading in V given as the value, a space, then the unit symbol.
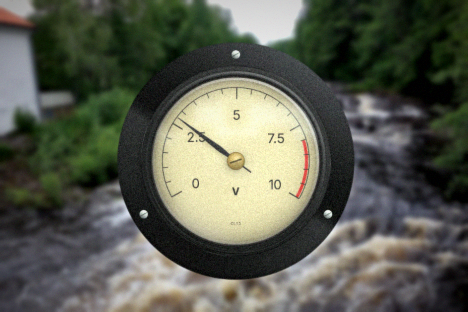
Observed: 2.75 V
